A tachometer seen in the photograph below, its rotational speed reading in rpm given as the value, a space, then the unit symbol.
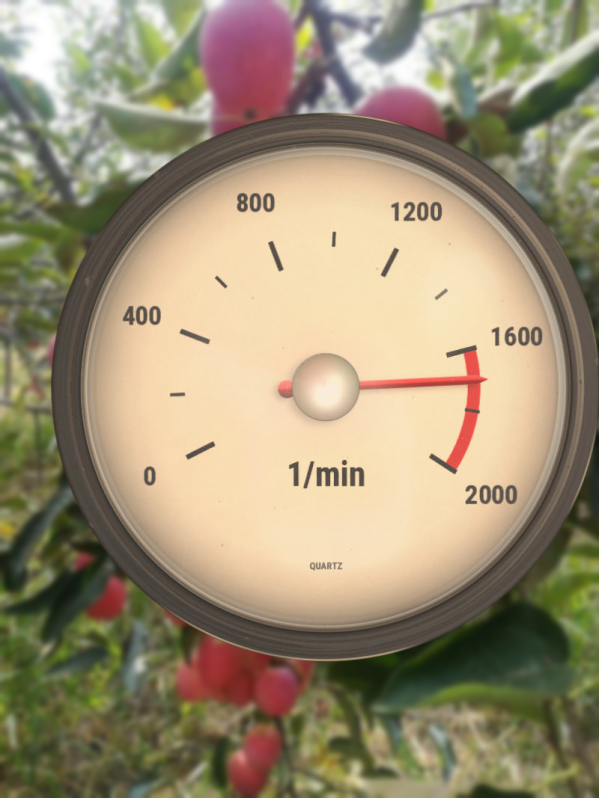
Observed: 1700 rpm
